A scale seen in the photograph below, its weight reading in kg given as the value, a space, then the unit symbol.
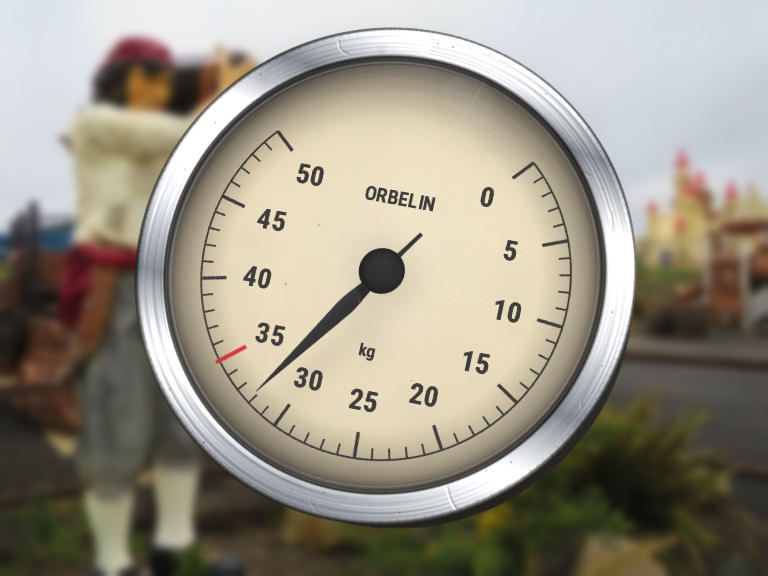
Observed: 32 kg
